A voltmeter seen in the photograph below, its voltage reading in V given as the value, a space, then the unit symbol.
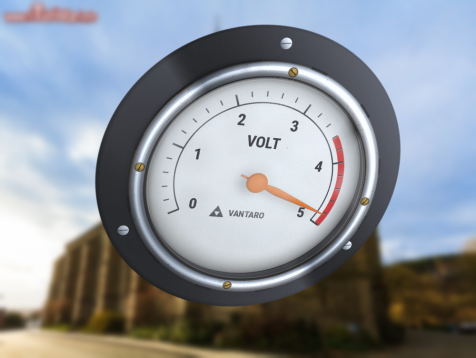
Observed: 4.8 V
